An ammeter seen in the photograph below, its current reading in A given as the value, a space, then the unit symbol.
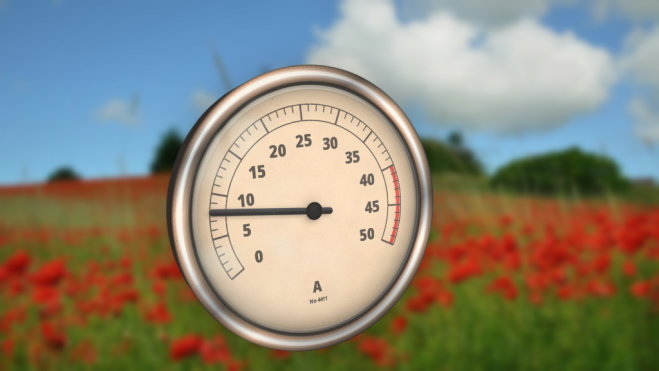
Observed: 8 A
